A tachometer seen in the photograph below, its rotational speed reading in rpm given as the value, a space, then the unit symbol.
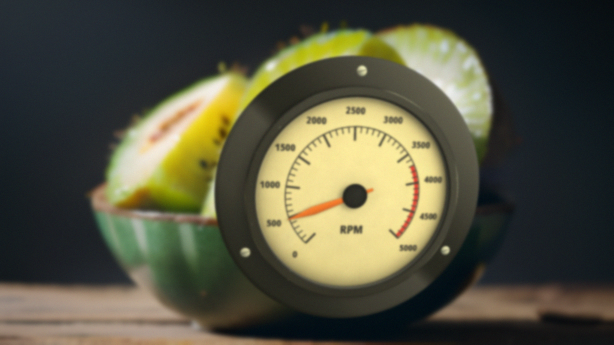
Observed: 500 rpm
